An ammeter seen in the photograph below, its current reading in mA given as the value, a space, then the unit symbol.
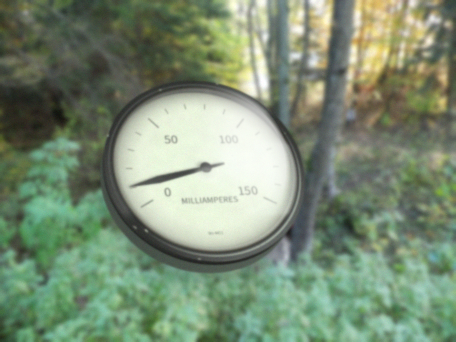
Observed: 10 mA
